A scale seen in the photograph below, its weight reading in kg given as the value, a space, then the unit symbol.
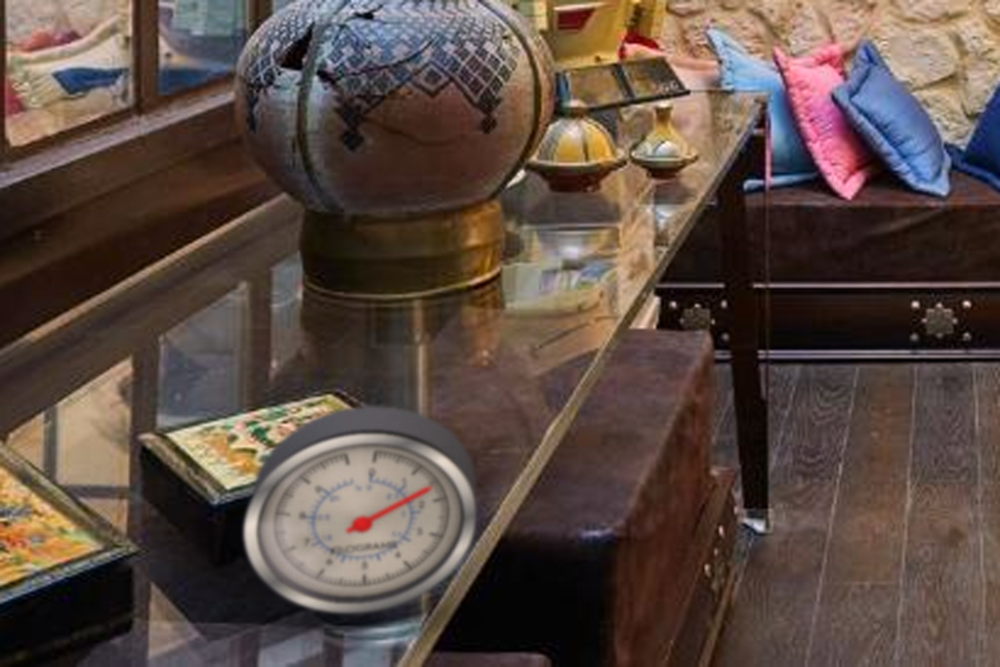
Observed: 1.5 kg
